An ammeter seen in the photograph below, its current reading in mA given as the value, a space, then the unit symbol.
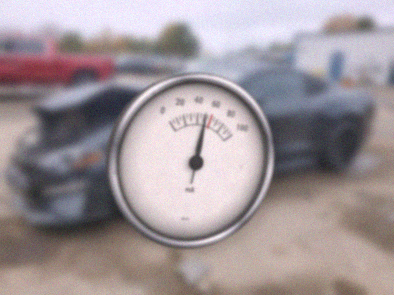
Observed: 50 mA
